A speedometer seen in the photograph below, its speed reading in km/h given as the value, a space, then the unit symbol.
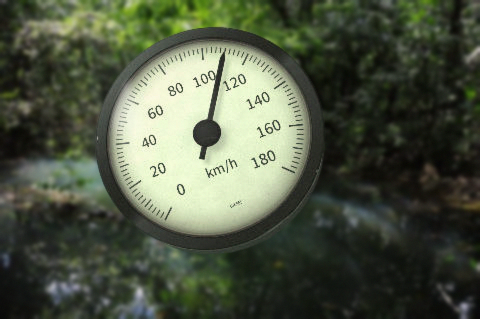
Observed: 110 km/h
